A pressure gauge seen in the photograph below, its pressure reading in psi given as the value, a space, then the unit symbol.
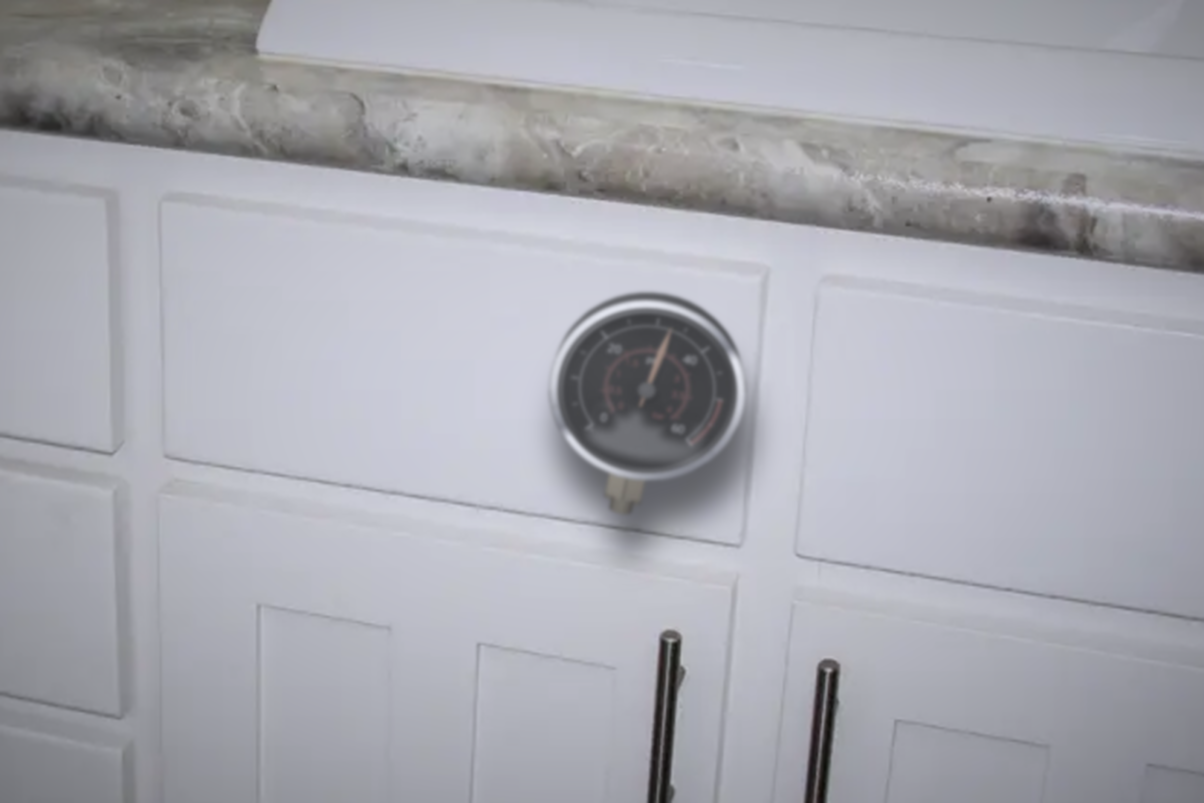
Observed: 32.5 psi
